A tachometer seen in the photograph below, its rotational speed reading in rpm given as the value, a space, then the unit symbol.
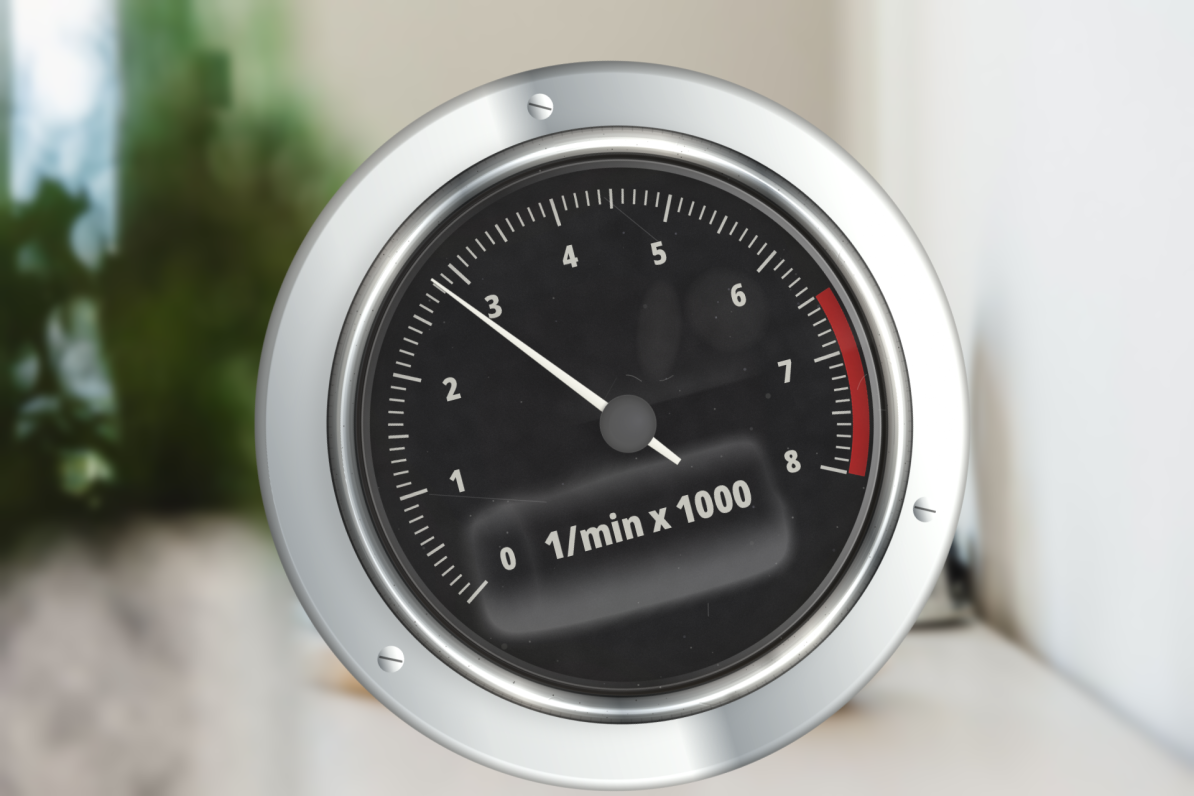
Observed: 2800 rpm
